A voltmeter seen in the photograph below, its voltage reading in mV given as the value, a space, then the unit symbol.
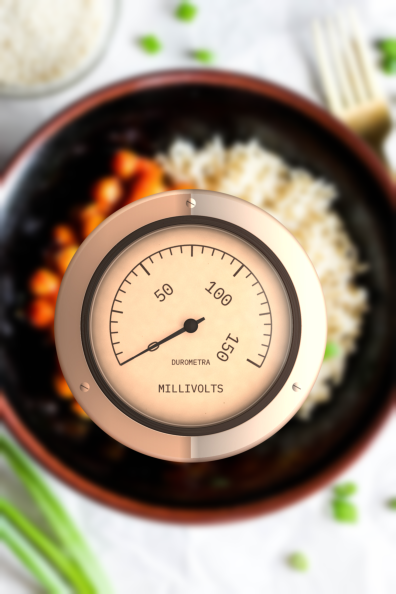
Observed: 0 mV
